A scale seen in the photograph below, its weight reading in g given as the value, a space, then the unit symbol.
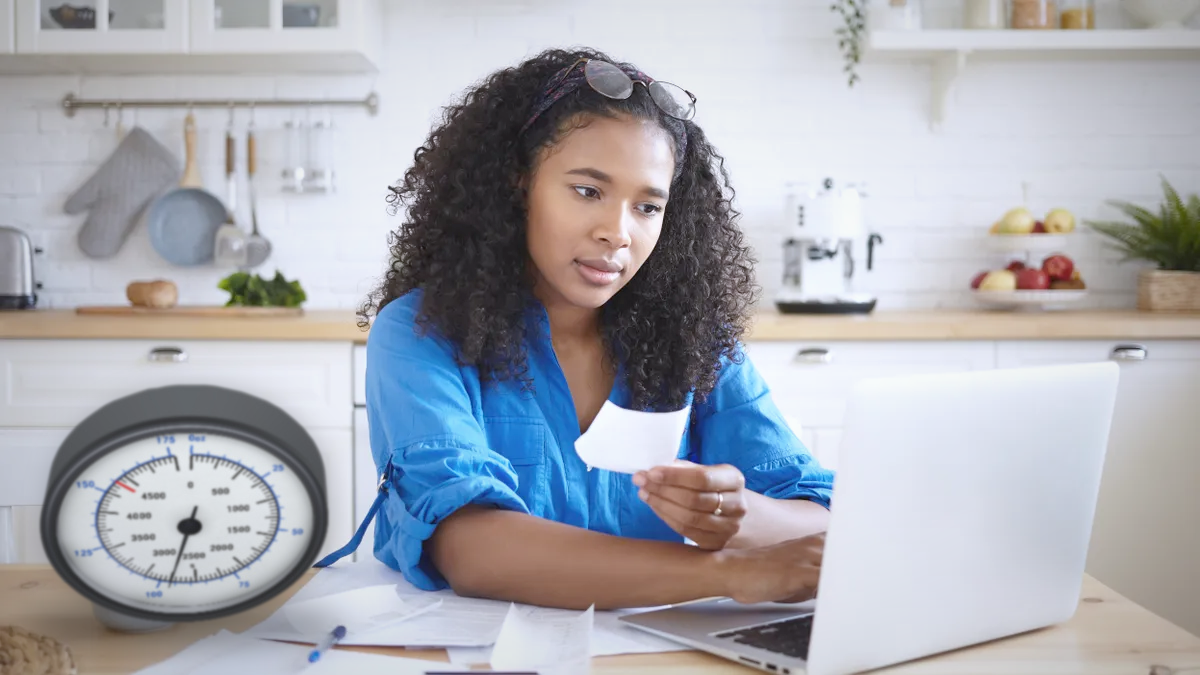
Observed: 2750 g
